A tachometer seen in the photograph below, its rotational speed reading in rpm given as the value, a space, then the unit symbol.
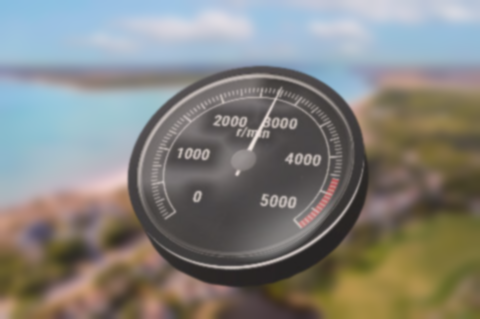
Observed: 2750 rpm
